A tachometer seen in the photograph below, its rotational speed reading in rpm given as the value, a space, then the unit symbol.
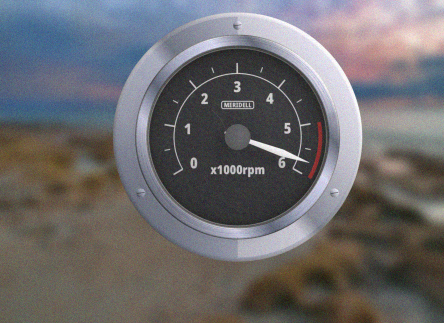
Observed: 5750 rpm
